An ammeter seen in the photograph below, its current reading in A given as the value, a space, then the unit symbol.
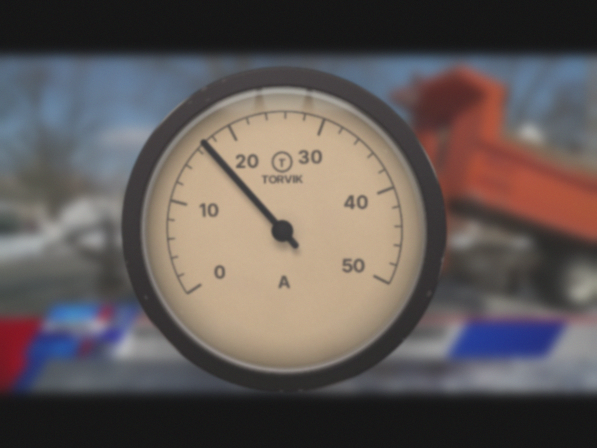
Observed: 17 A
